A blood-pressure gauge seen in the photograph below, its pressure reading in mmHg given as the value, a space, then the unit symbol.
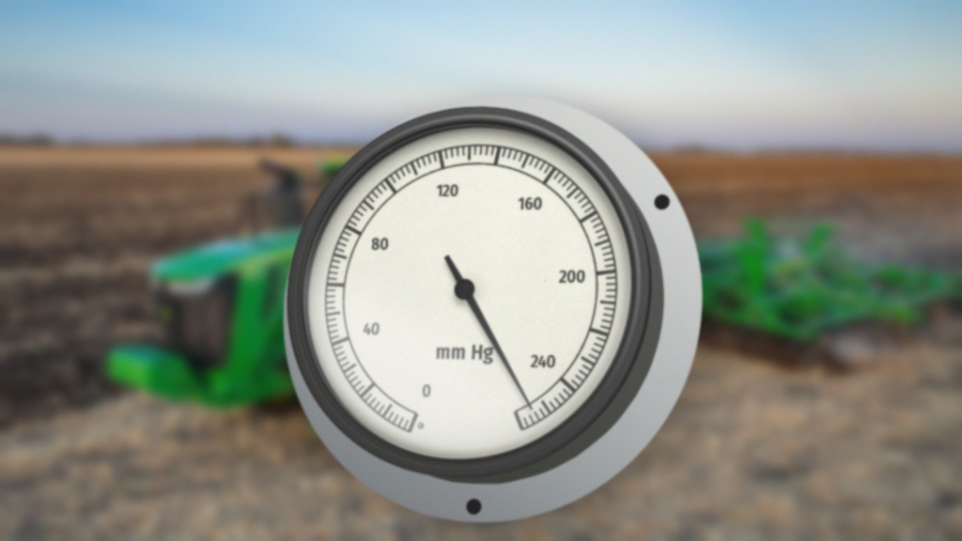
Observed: 254 mmHg
